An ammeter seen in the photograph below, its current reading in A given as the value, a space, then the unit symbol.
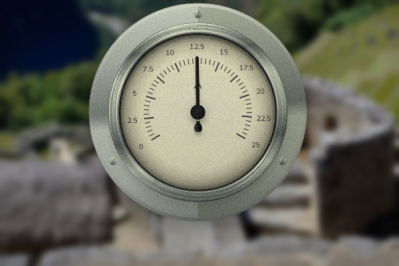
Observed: 12.5 A
